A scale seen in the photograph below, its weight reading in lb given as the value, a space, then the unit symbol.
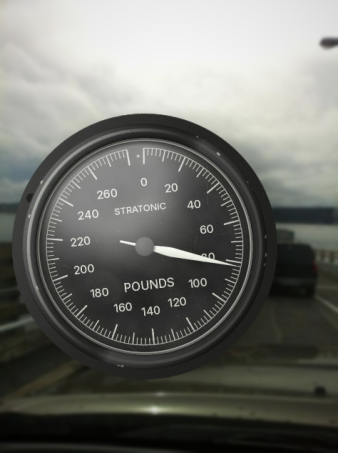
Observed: 82 lb
